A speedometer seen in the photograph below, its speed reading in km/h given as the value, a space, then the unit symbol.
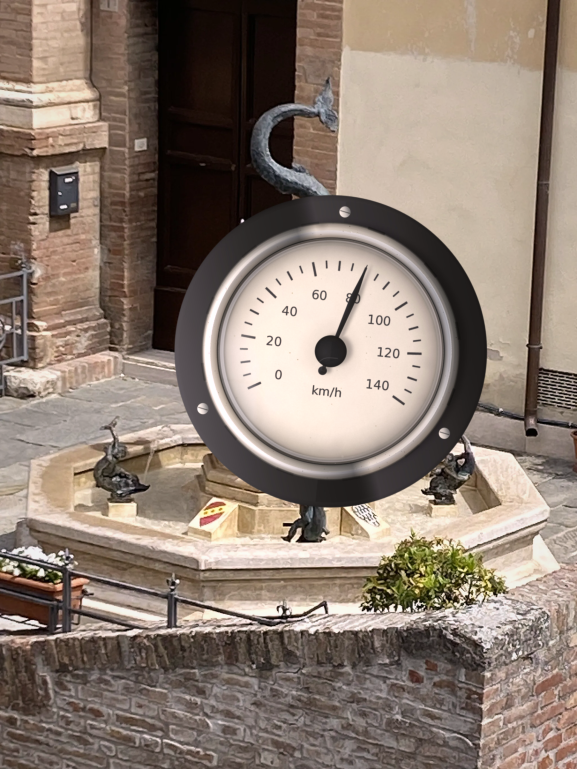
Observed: 80 km/h
